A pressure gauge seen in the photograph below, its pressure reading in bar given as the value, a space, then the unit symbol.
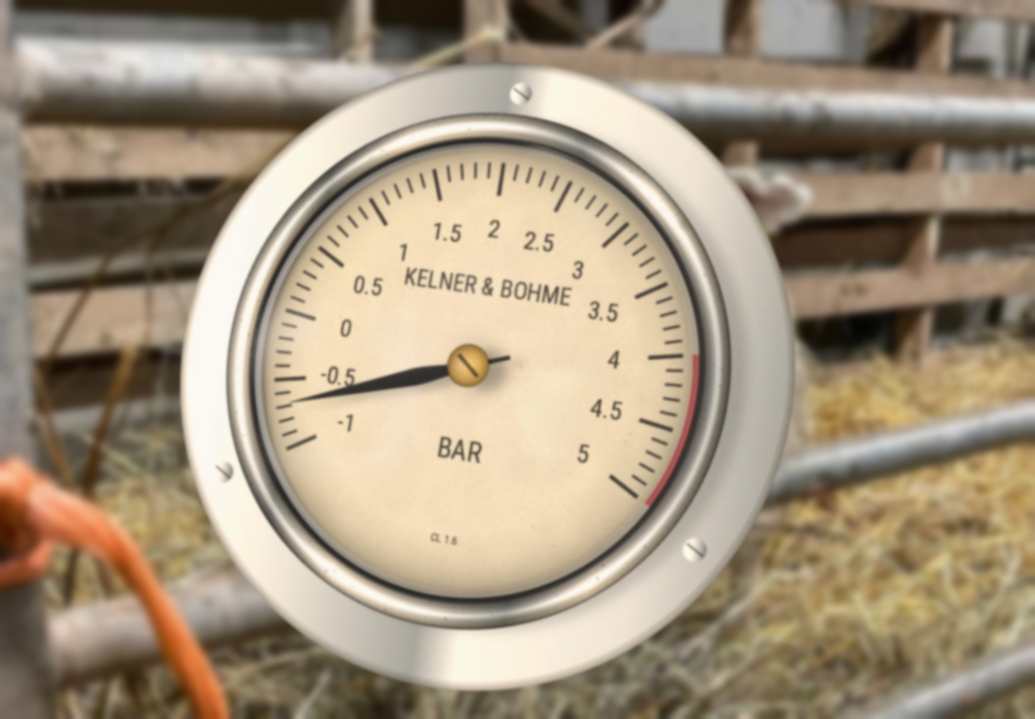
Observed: -0.7 bar
